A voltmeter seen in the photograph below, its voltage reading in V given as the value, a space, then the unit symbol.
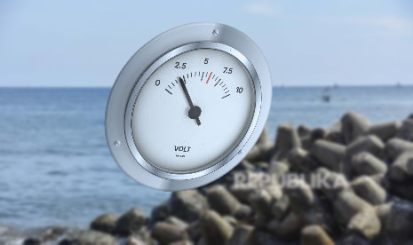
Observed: 2 V
